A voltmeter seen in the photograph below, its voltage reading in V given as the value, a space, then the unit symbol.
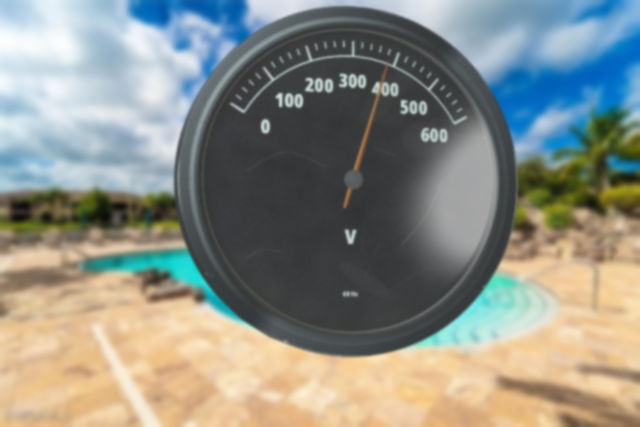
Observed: 380 V
